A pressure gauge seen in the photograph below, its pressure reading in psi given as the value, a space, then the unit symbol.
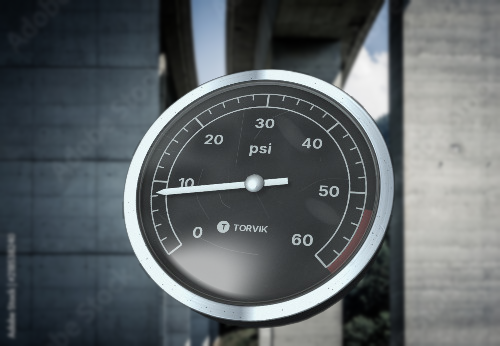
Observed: 8 psi
